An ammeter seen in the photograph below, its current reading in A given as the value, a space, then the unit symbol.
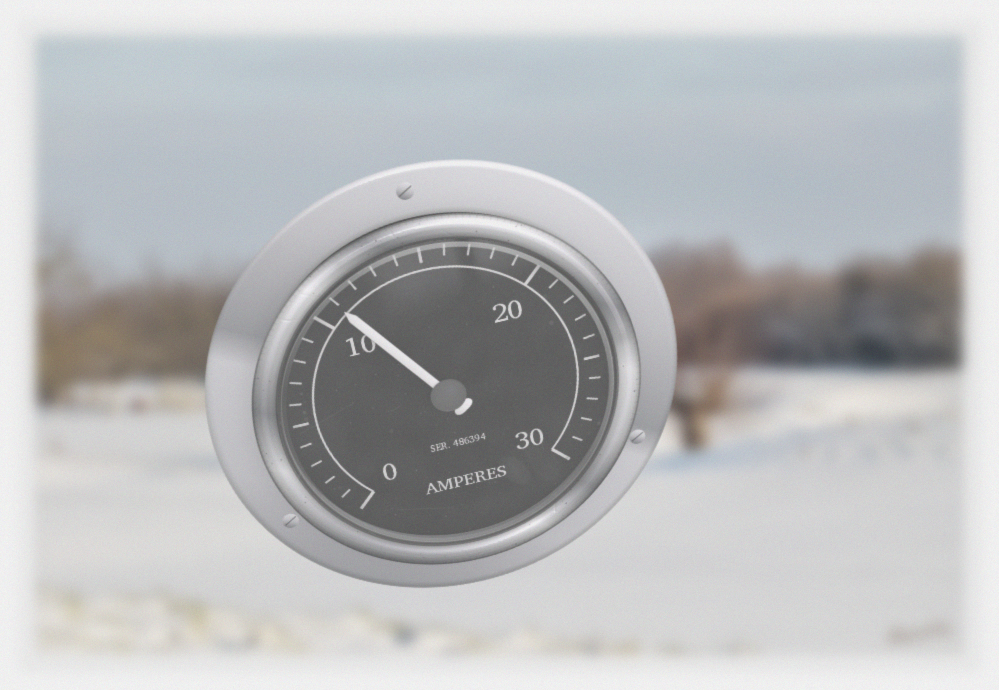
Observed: 11 A
